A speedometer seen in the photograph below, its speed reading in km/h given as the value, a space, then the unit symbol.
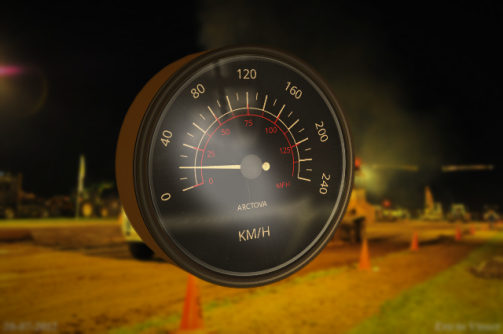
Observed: 20 km/h
